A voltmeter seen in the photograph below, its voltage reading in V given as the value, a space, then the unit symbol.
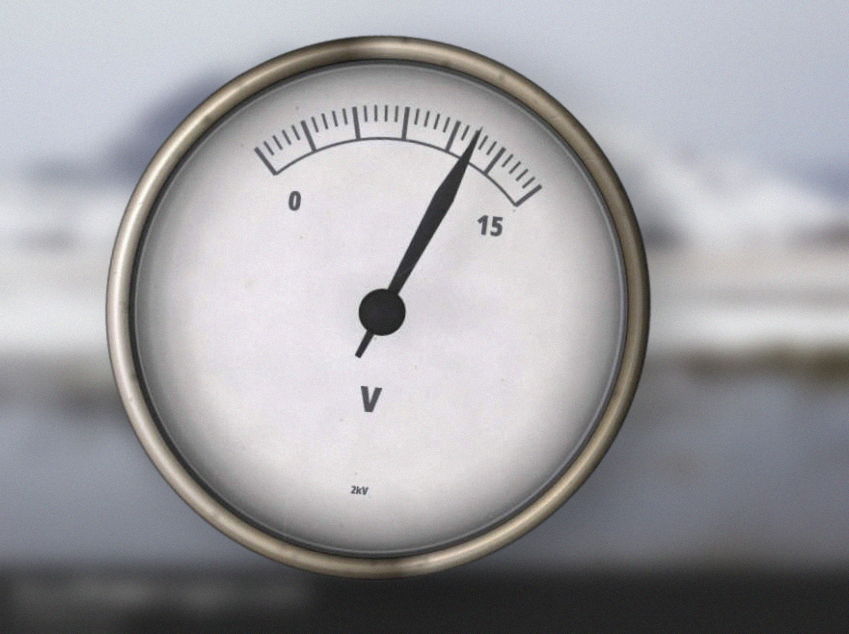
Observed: 11 V
